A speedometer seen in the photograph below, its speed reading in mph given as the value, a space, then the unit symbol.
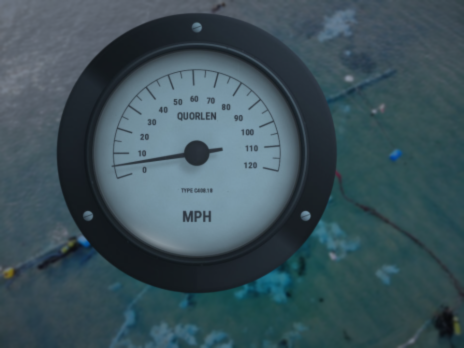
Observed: 5 mph
